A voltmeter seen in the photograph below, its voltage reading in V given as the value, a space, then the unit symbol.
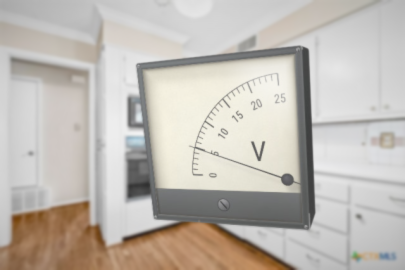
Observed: 5 V
